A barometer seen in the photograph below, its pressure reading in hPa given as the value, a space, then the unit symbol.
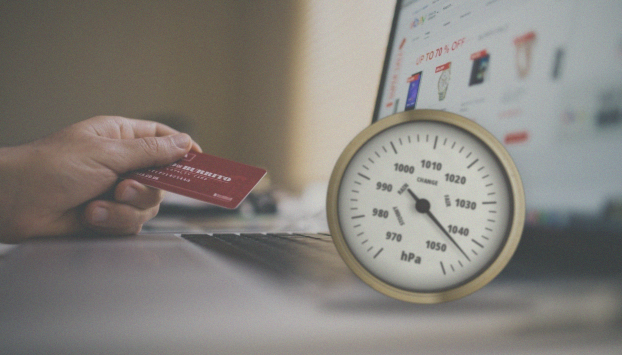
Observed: 1044 hPa
